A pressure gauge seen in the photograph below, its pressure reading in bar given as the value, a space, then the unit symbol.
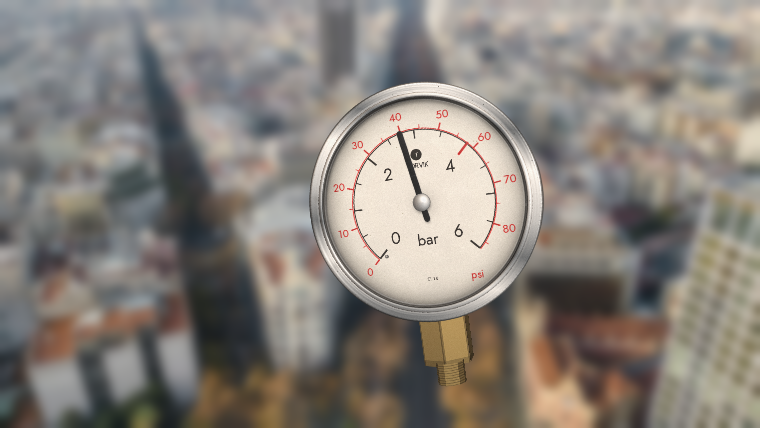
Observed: 2.75 bar
